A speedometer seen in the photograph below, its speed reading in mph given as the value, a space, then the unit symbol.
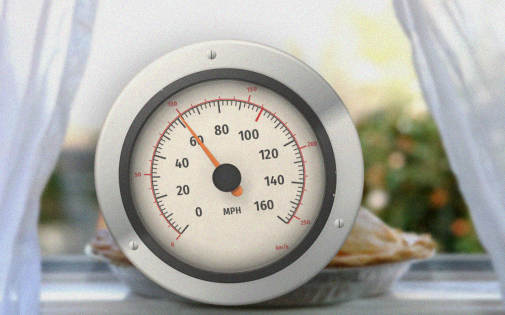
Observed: 62 mph
